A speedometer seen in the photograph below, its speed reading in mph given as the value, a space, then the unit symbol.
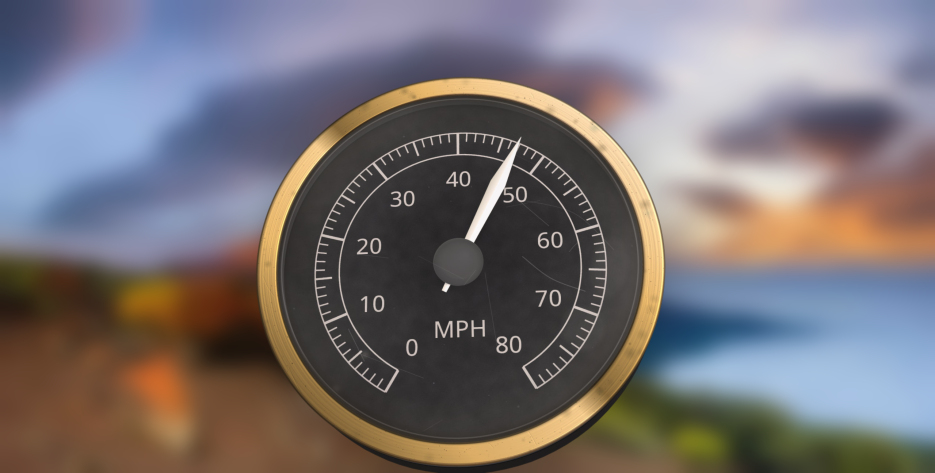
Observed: 47 mph
